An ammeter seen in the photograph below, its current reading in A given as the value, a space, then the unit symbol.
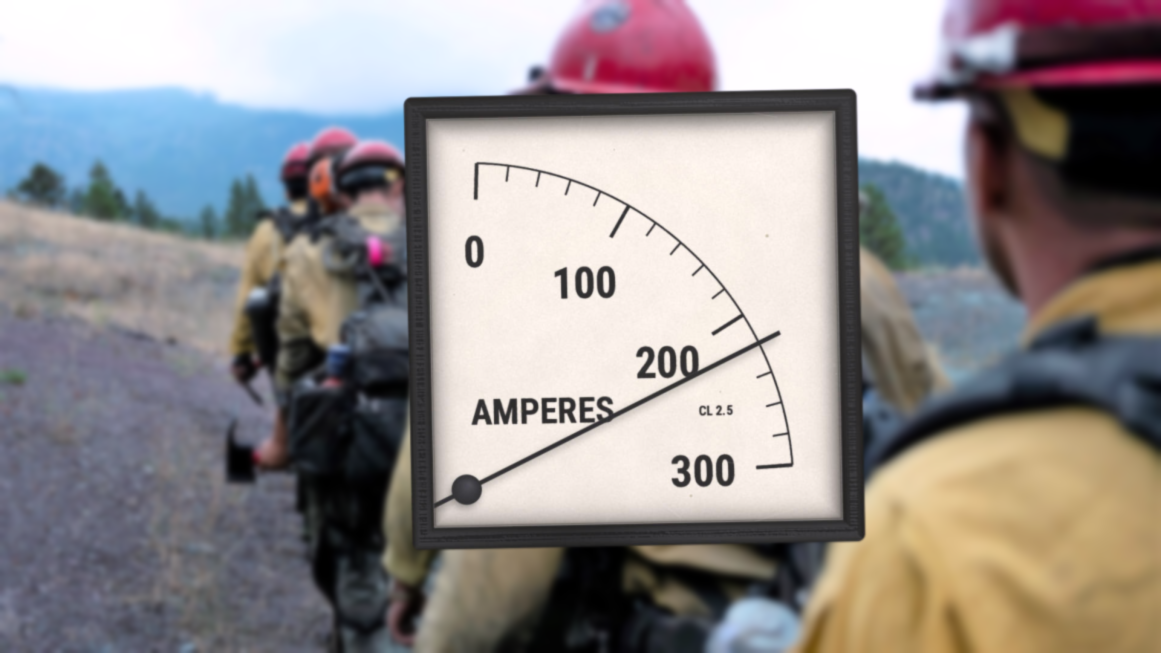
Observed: 220 A
